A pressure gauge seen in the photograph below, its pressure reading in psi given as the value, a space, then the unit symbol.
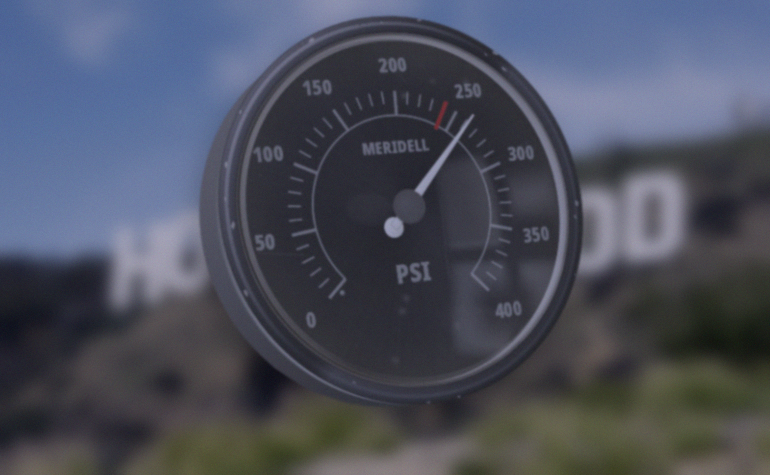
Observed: 260 psi
